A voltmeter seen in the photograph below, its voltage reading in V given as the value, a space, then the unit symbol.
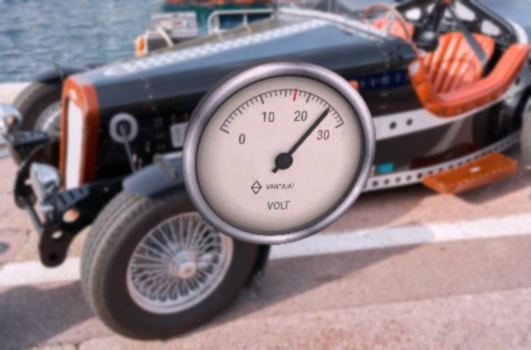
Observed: 25 V
